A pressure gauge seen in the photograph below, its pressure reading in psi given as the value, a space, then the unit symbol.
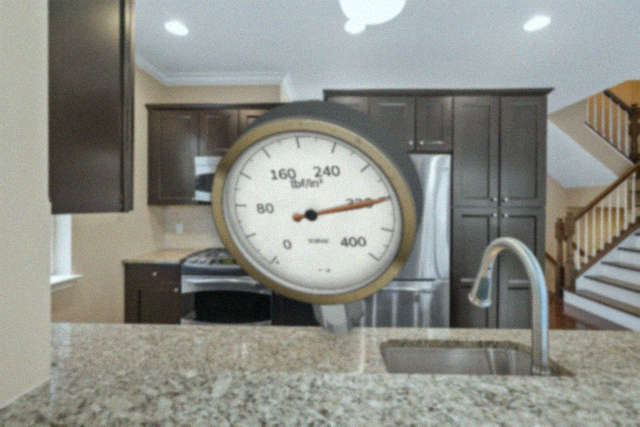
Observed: 320 psi
